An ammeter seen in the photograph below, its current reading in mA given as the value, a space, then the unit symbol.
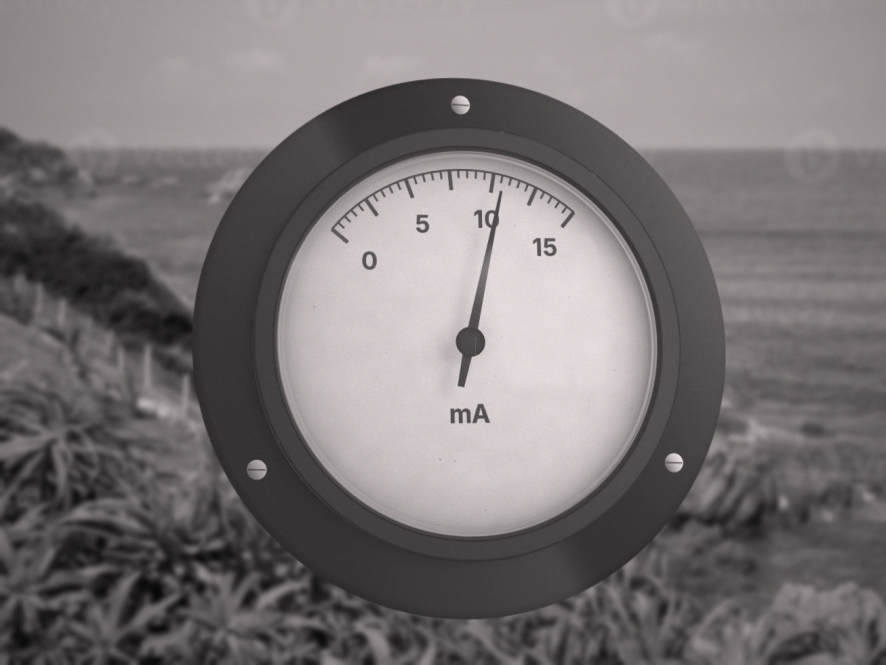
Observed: 10.5 mA
